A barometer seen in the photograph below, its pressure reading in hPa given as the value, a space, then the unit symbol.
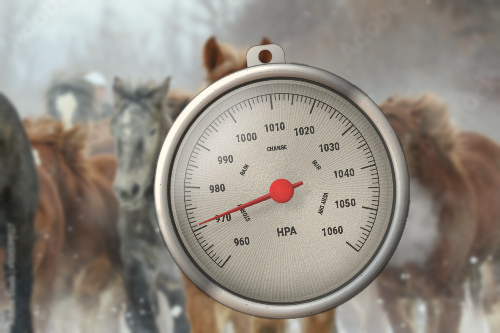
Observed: 971 hPa
